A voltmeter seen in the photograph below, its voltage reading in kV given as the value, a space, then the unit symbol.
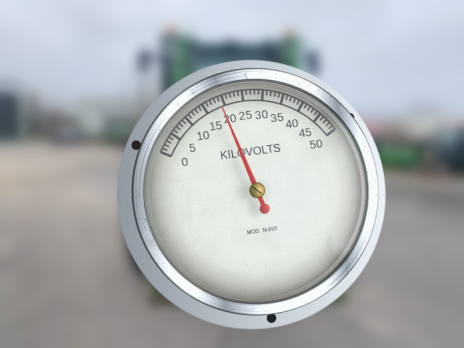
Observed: 19 kV
